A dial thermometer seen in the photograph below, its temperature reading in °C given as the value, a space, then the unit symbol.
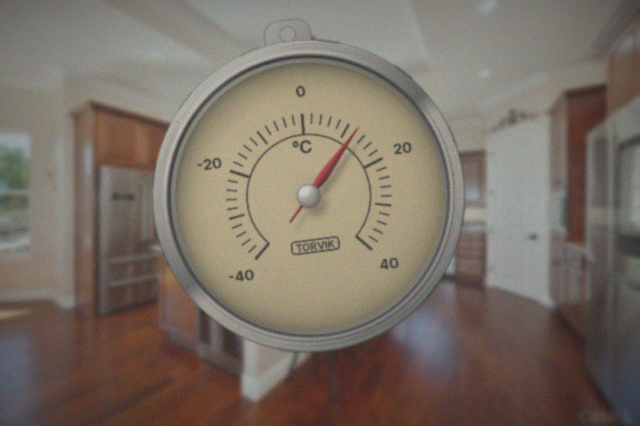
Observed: 12 °C
